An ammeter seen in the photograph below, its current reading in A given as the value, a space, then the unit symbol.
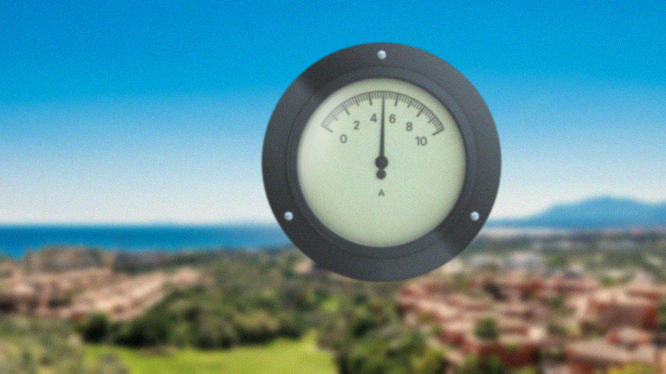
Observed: 5 A
